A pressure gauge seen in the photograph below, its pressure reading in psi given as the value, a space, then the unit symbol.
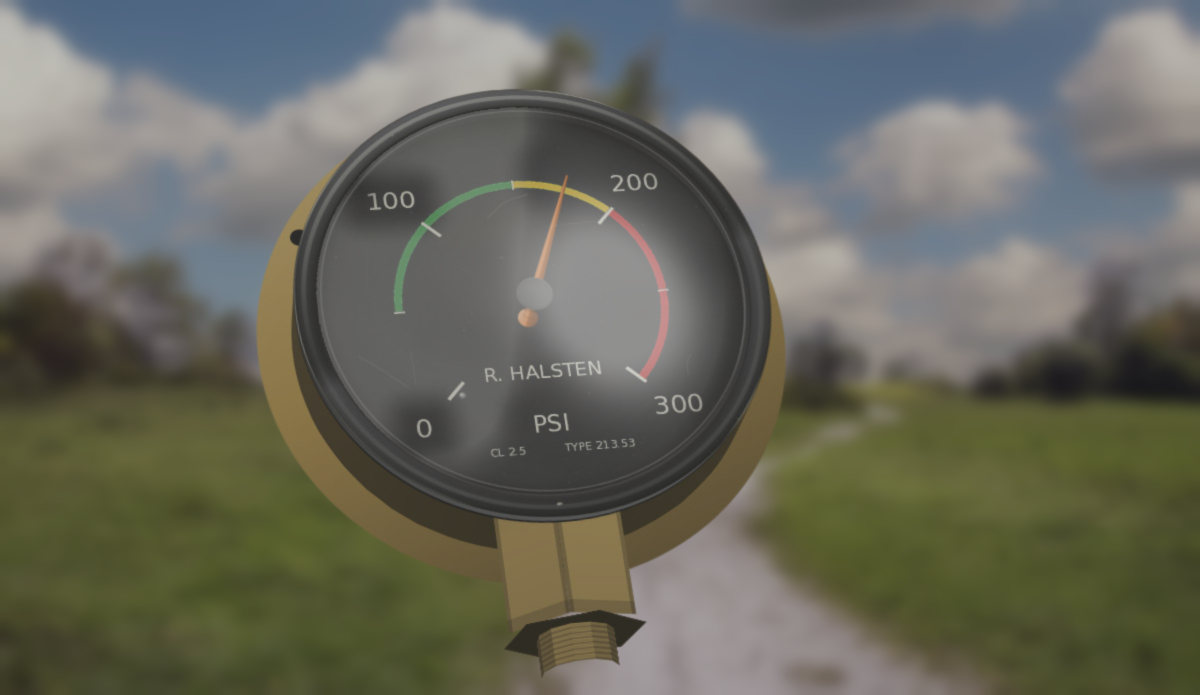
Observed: 175 psi
